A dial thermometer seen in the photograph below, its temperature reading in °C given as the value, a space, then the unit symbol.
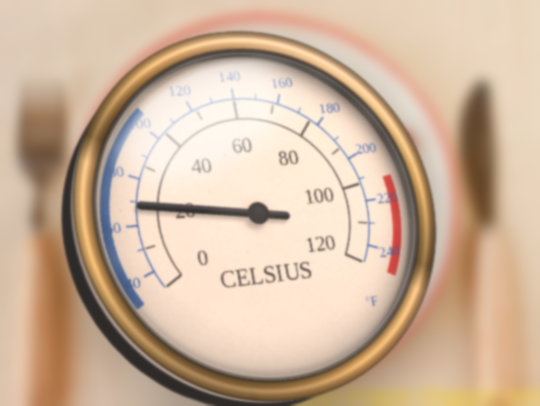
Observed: 20 °C
